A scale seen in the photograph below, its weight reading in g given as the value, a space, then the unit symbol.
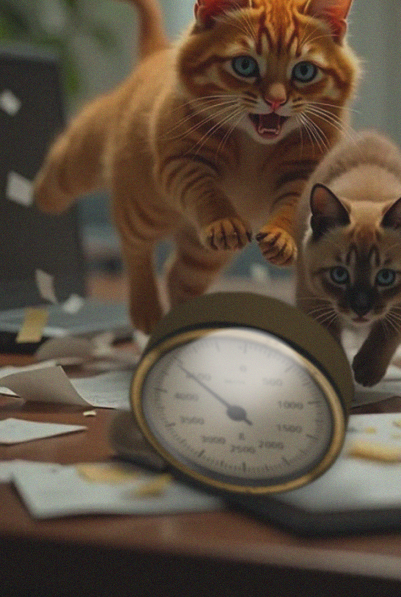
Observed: 4500 g
